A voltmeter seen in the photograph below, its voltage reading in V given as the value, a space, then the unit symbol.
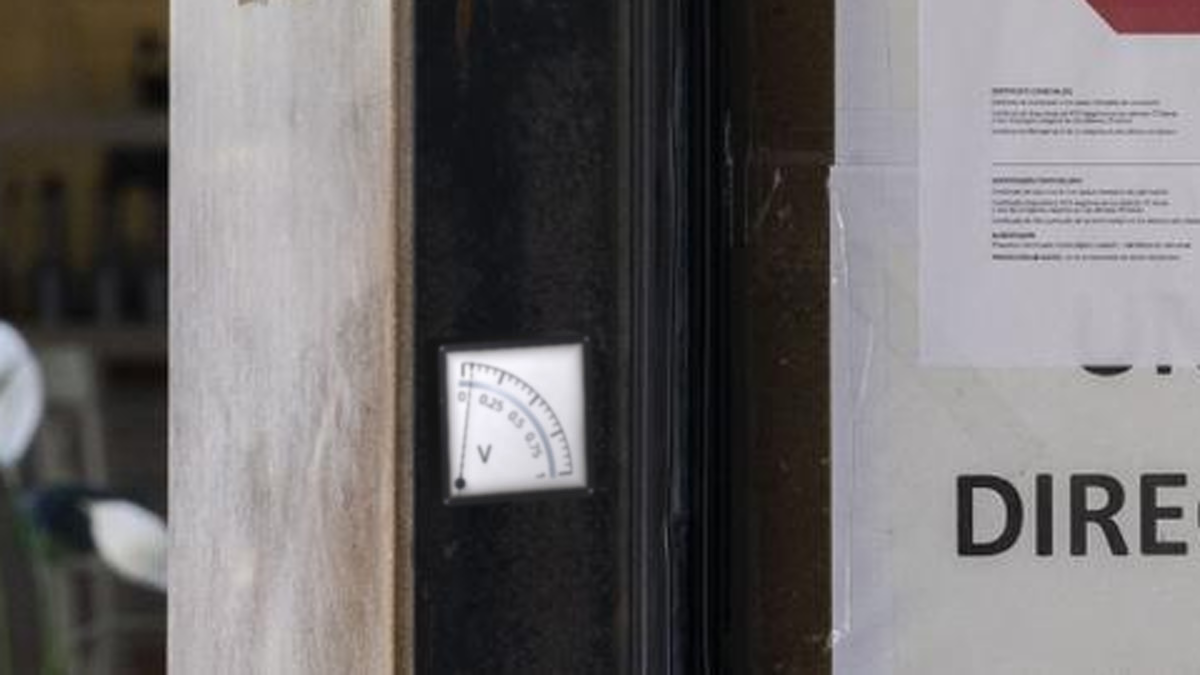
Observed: 0.05 V
